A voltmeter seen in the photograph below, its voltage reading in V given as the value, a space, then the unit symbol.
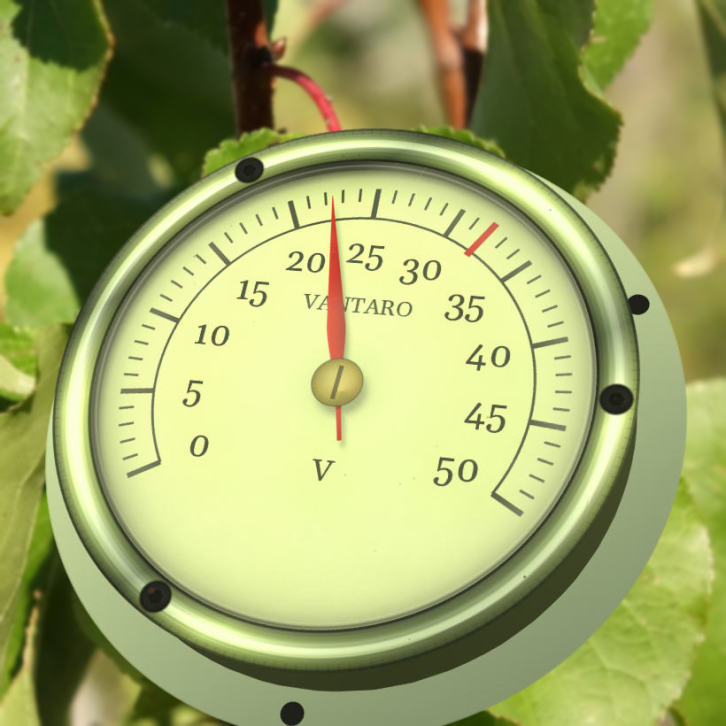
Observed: 22.5 V
